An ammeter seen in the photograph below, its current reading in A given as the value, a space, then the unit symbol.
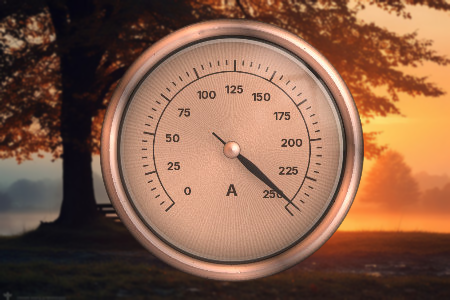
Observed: 245 A
